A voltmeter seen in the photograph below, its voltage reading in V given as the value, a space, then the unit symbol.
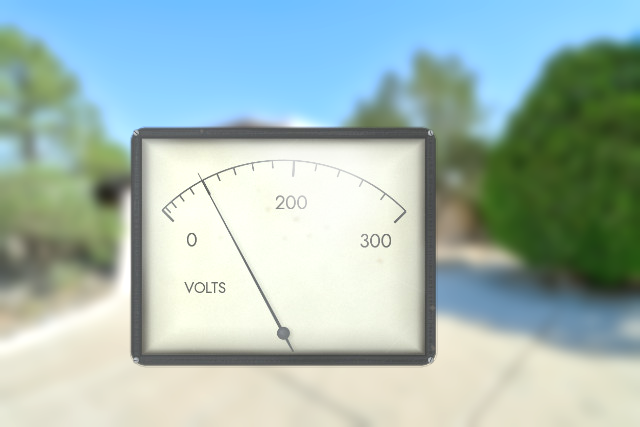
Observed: 100 V
